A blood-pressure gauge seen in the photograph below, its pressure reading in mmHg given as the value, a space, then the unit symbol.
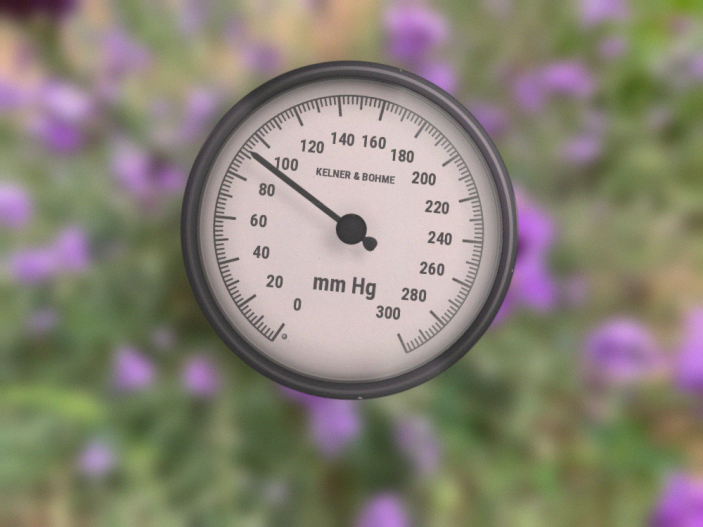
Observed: 92 mmHg
